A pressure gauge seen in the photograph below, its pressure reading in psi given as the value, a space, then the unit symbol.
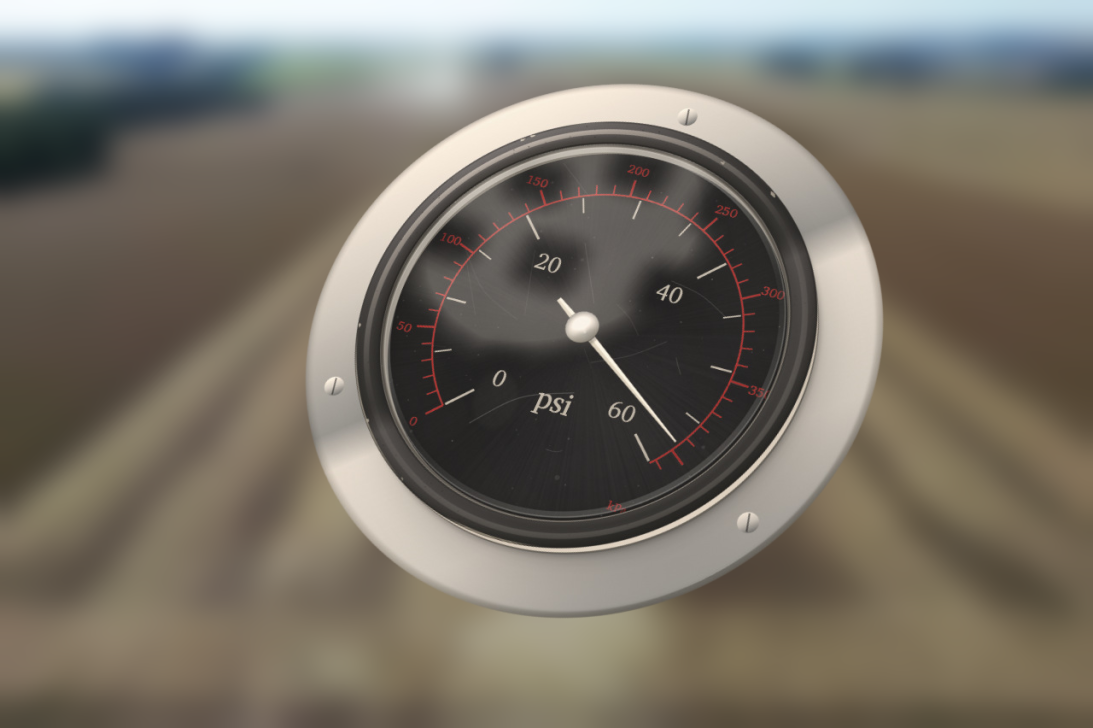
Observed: 57.5 psi
